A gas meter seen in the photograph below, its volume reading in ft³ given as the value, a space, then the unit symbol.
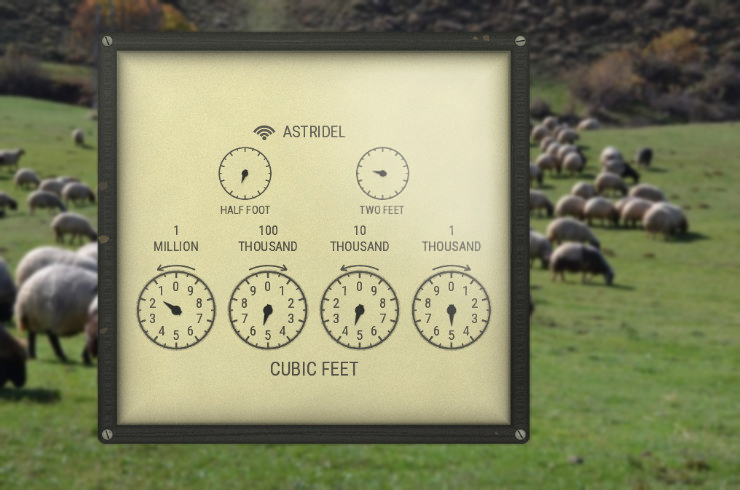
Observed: 154500 ft³
